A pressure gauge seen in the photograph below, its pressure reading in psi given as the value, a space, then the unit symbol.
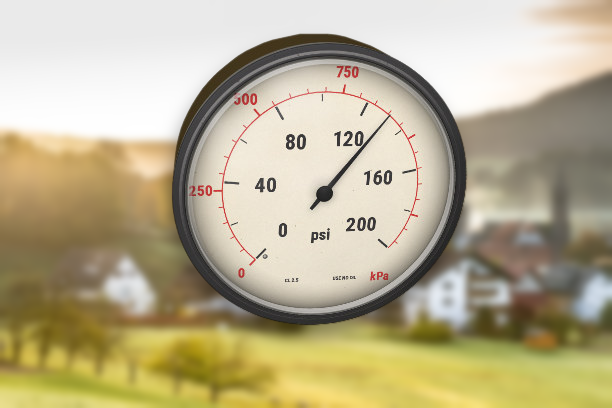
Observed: 130 psi
